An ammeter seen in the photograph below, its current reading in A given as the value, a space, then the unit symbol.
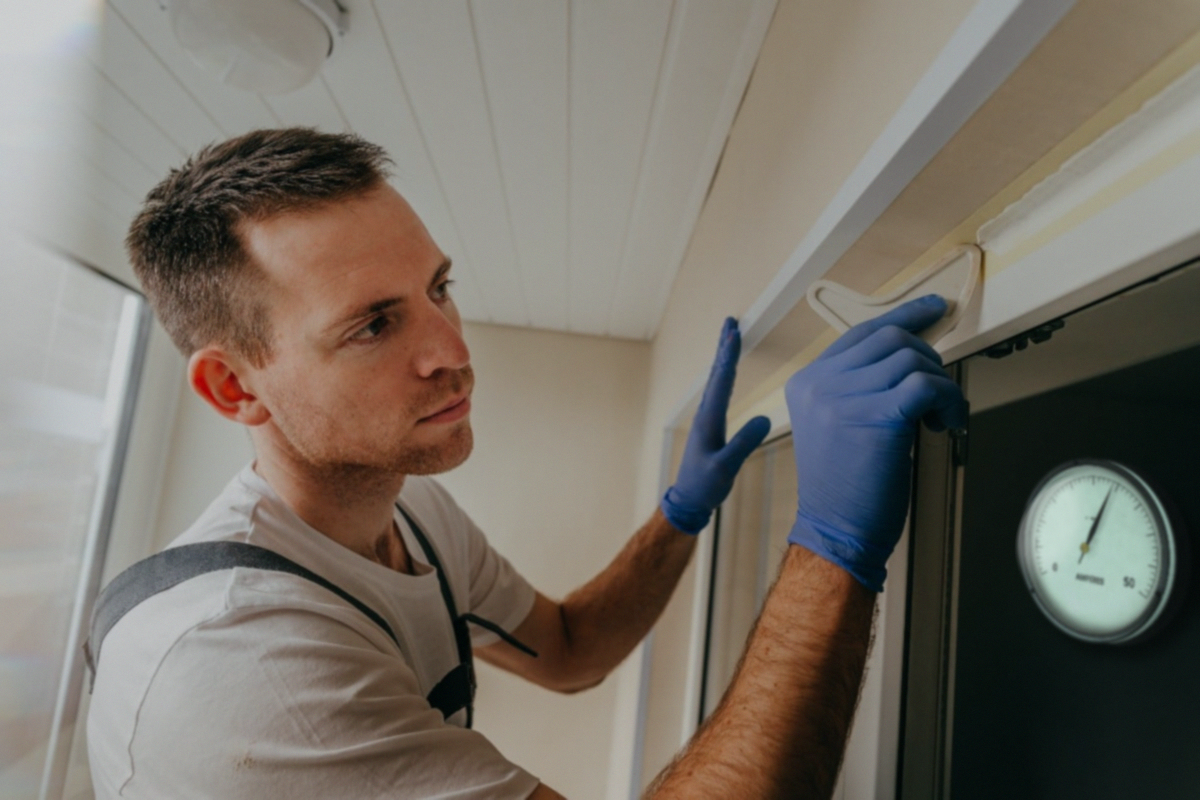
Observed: 30 A
